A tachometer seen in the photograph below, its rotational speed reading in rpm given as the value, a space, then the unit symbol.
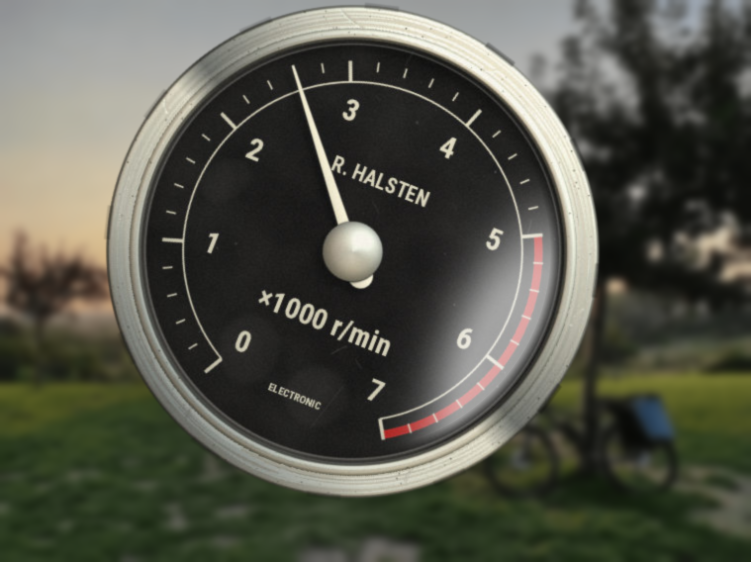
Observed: 2600 rpm
